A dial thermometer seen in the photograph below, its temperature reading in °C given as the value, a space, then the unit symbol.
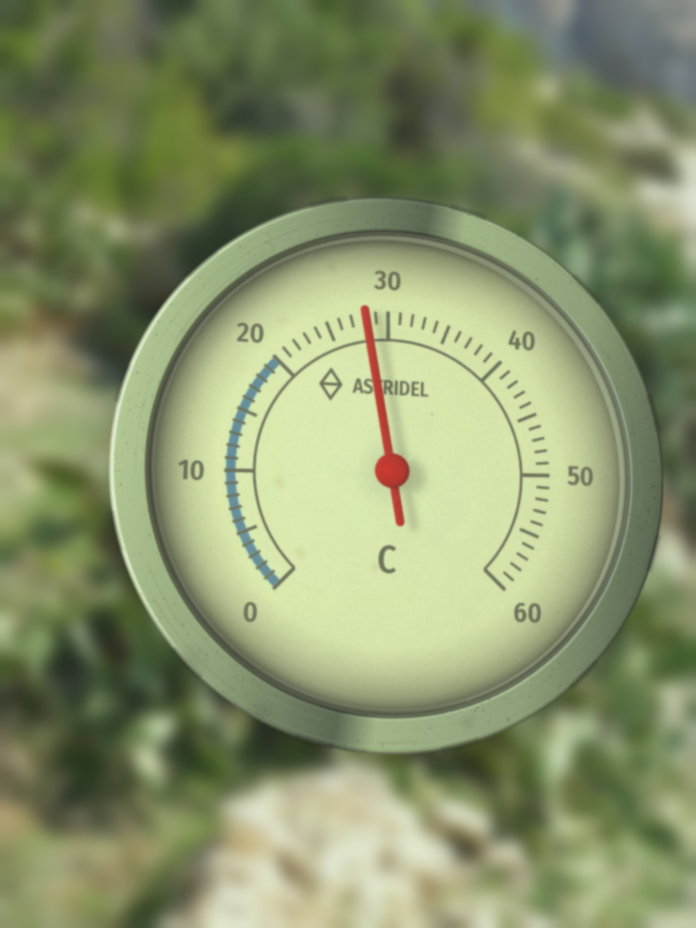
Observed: 28 °C
